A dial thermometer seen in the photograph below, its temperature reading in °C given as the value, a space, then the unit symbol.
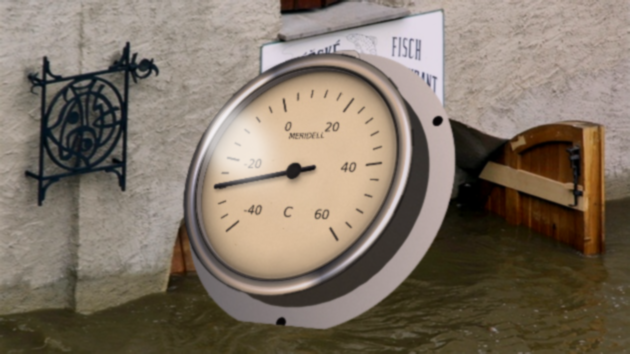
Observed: -28 °C
